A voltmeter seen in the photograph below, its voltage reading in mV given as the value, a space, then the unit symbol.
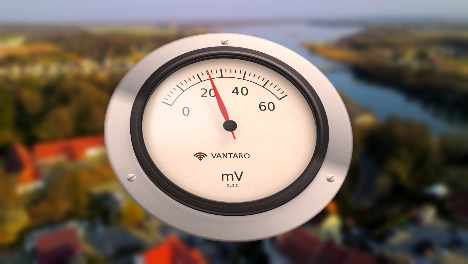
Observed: 24 mV
